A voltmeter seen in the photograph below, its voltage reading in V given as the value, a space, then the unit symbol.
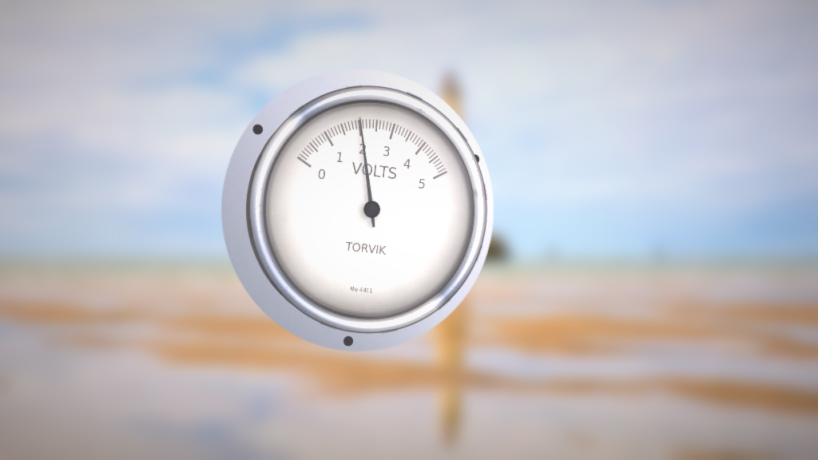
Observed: 2 V
